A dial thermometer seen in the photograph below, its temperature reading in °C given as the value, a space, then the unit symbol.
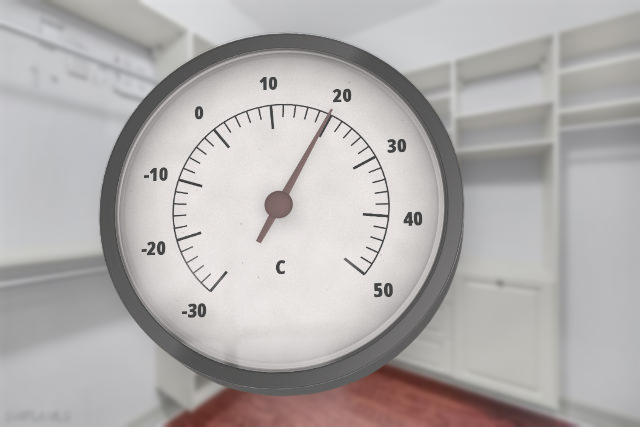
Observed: 20 °C
